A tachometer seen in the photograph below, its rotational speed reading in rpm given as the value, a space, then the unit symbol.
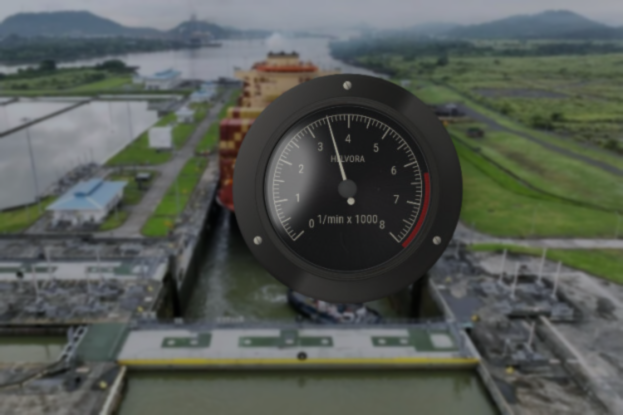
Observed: 3500 rpm
